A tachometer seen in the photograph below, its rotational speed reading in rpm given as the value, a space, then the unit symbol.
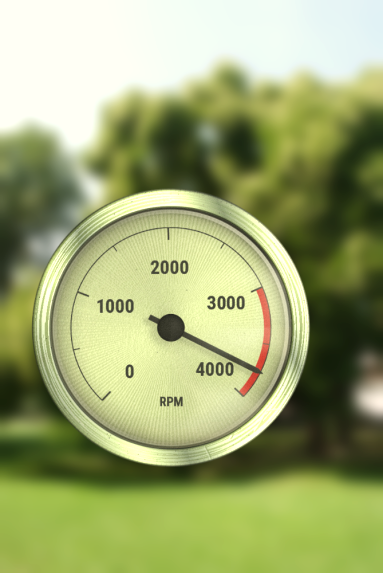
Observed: 3750 rpm
